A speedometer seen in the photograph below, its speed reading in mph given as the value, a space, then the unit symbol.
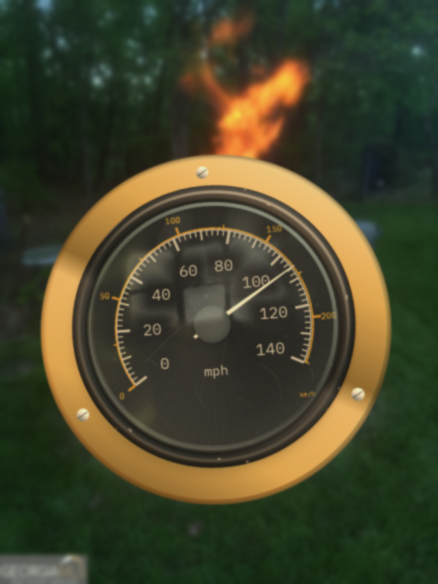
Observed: 106 mph
